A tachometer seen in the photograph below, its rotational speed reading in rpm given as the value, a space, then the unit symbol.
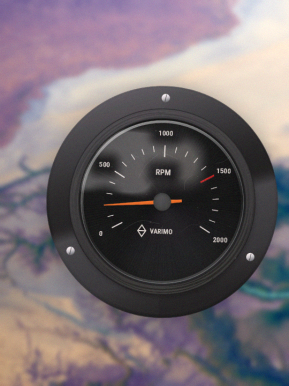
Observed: 200 rpm
